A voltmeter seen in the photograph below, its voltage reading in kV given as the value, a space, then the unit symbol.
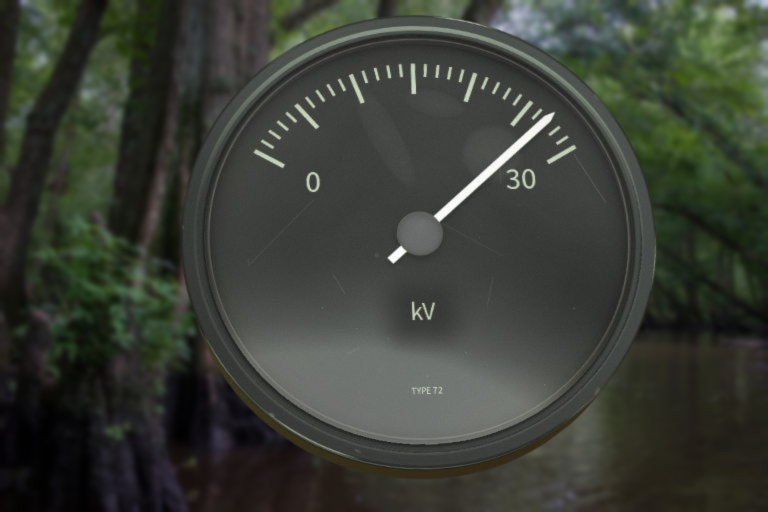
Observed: 27 kV
